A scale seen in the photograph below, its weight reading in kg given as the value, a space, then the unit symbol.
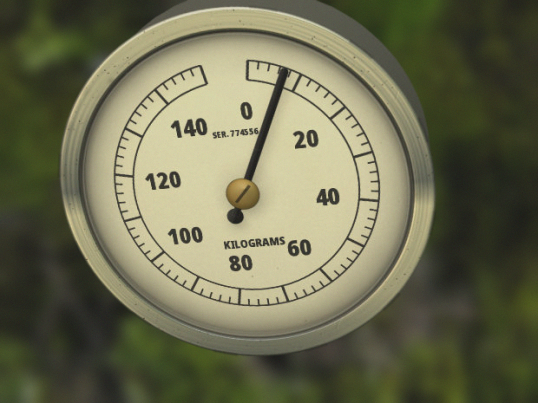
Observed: 7 kg
